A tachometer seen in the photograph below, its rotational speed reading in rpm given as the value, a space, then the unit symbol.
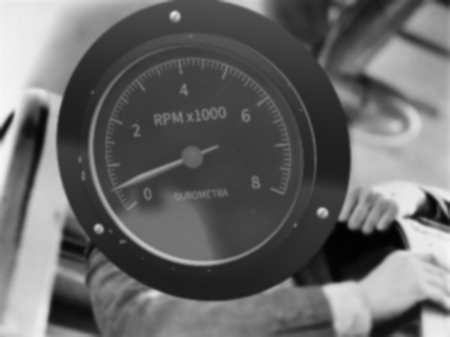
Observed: 500 rpm
